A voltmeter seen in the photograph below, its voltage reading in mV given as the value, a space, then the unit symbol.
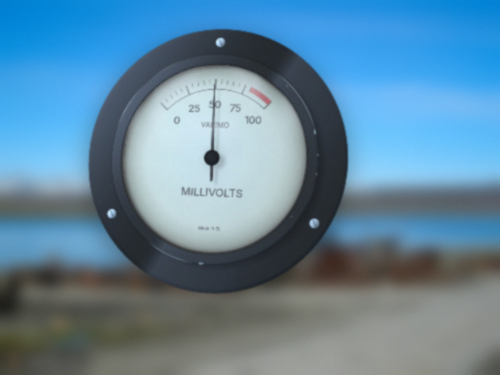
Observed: 50 mV
